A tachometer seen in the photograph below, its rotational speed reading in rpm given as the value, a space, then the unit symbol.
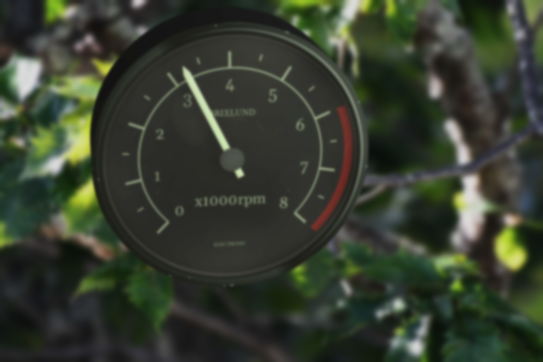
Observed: 3250 rpm
